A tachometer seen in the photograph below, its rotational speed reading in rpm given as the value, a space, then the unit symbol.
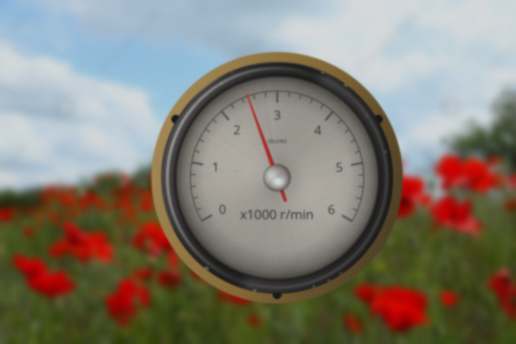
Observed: 2500 rpm
